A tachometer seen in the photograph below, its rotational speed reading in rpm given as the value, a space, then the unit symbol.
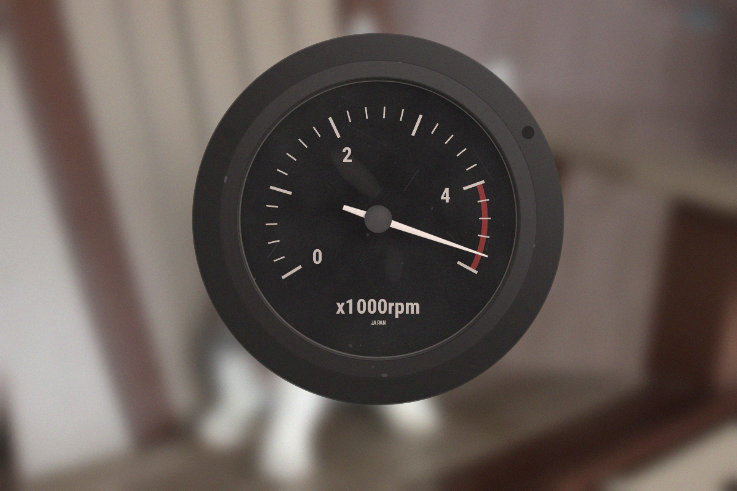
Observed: 4800 rpm
